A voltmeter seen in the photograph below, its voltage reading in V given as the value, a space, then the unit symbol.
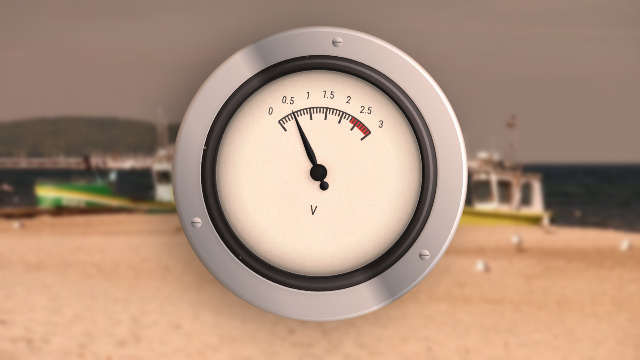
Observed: 0.5 V
